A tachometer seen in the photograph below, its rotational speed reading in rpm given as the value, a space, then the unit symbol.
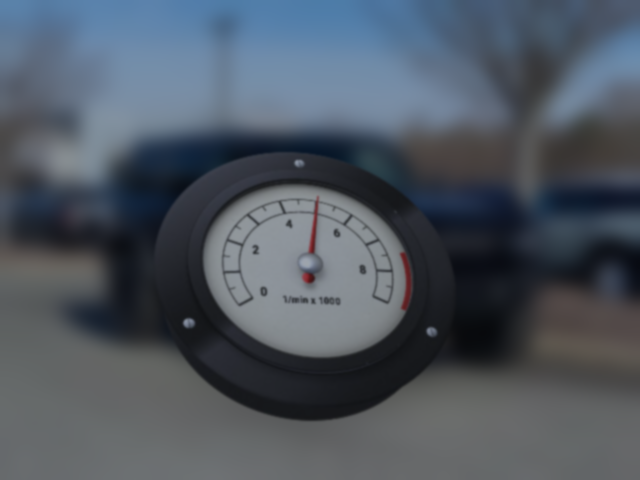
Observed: 5000 rpm
